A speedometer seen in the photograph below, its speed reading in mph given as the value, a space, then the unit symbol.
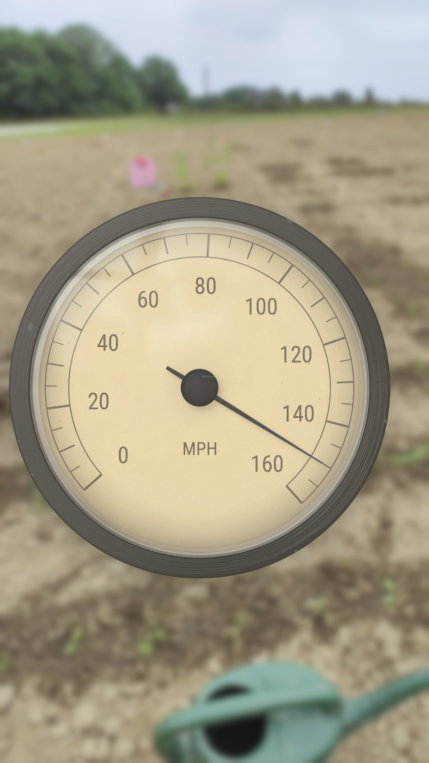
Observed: 150 mph
